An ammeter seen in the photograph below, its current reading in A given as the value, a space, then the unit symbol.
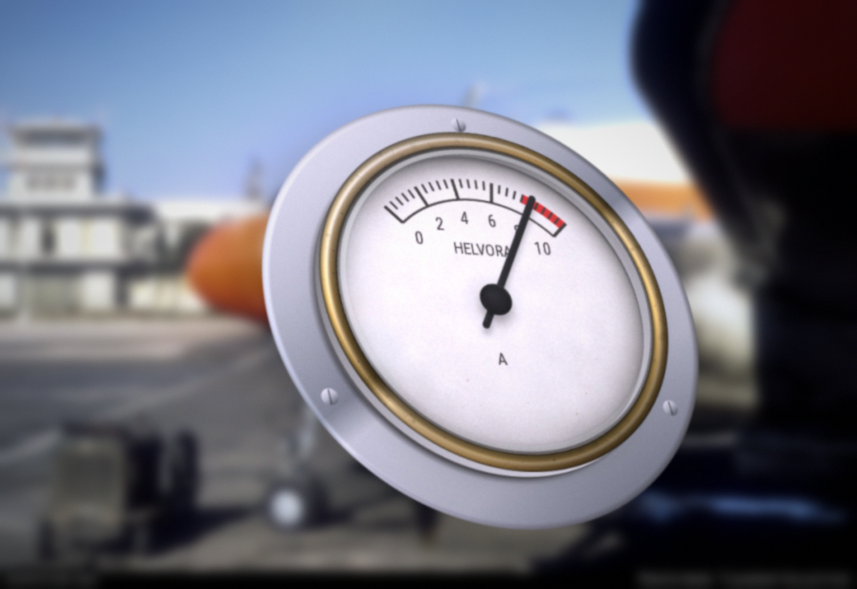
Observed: 8 A
